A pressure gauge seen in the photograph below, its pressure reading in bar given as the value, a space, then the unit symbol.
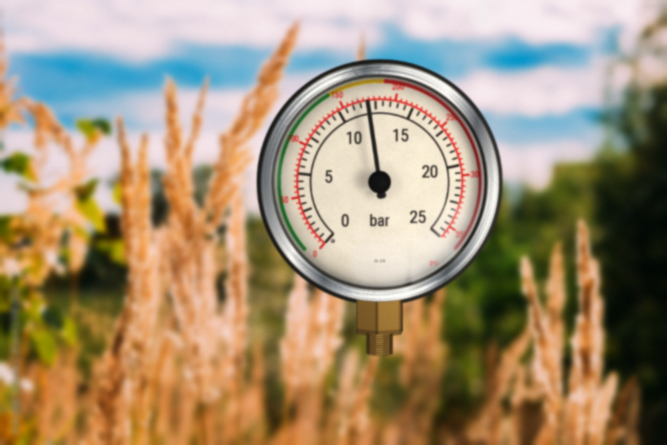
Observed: 12 bar
